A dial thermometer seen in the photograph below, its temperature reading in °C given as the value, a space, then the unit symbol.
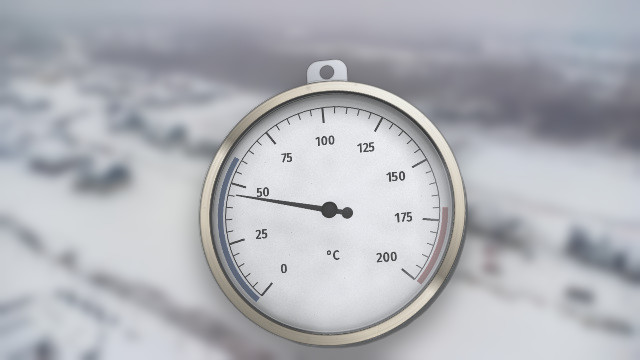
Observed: 45 °C
